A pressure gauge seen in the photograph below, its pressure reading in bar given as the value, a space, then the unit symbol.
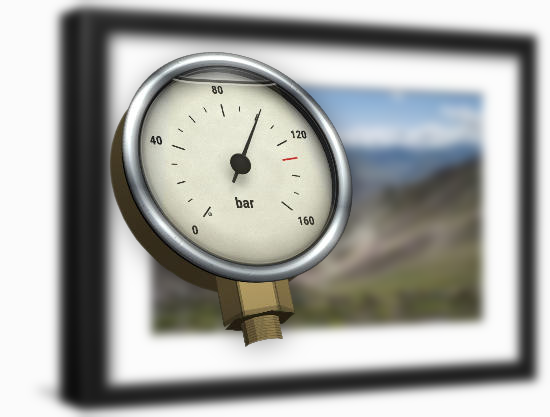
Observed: 100 bar
